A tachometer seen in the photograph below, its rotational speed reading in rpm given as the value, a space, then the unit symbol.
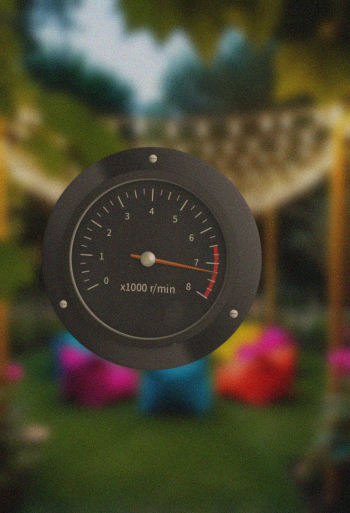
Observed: 7250 rpm
